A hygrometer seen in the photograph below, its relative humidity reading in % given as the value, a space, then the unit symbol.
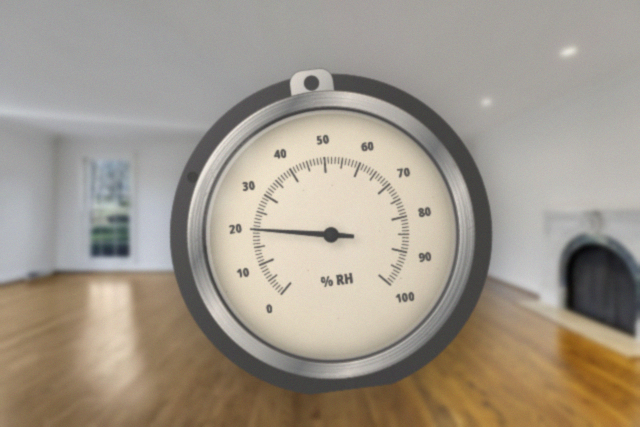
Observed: 20 %
